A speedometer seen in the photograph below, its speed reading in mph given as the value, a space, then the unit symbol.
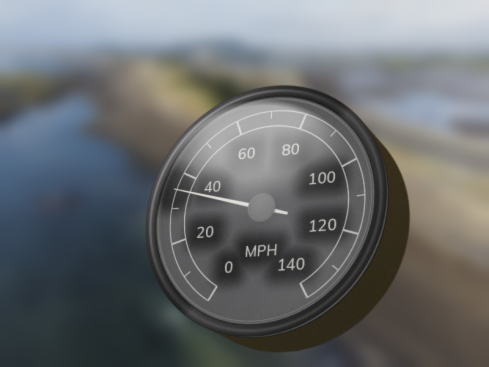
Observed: 35 mph
